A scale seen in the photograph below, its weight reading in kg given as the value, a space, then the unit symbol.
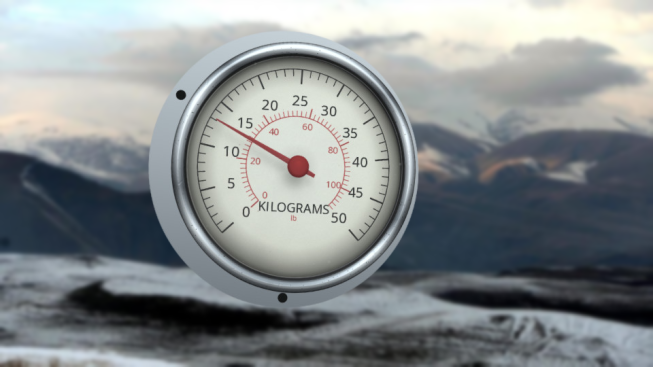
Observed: 13 kg
